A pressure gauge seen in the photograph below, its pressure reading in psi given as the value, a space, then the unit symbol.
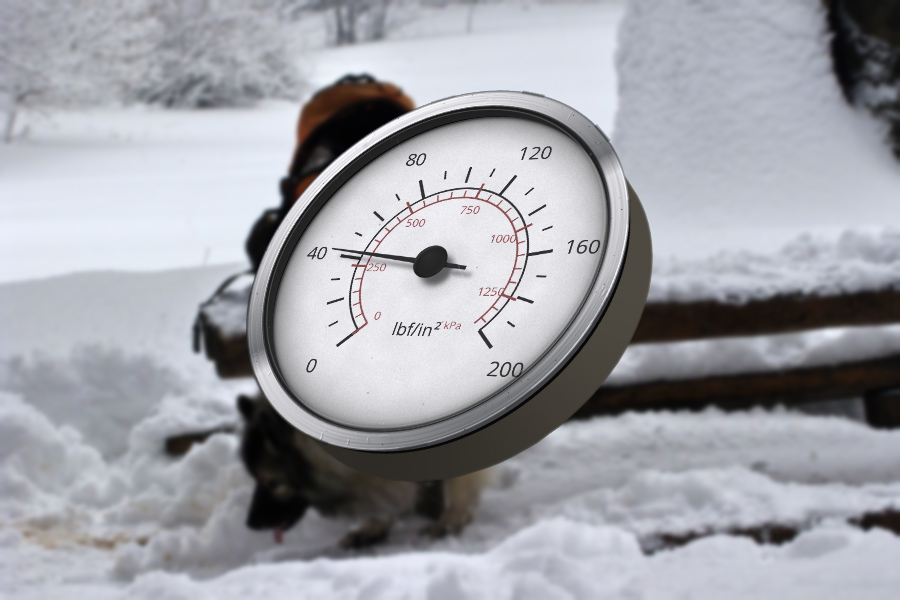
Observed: 40 psi
